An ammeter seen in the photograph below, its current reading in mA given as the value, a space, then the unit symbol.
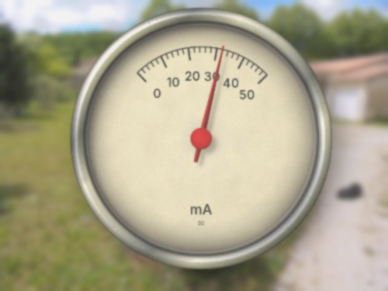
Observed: 32 mA
